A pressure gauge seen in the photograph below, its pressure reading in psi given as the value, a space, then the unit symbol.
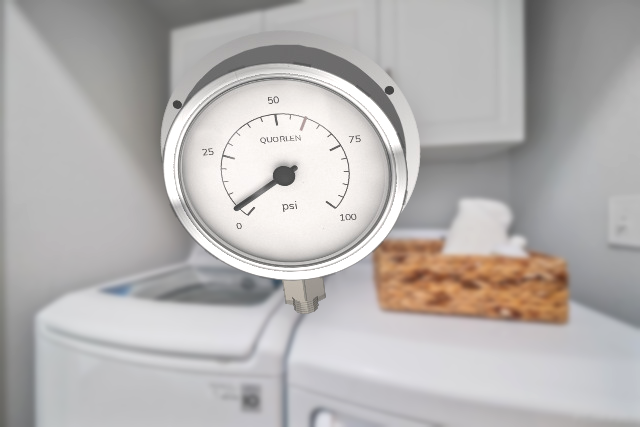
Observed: 5 psi
